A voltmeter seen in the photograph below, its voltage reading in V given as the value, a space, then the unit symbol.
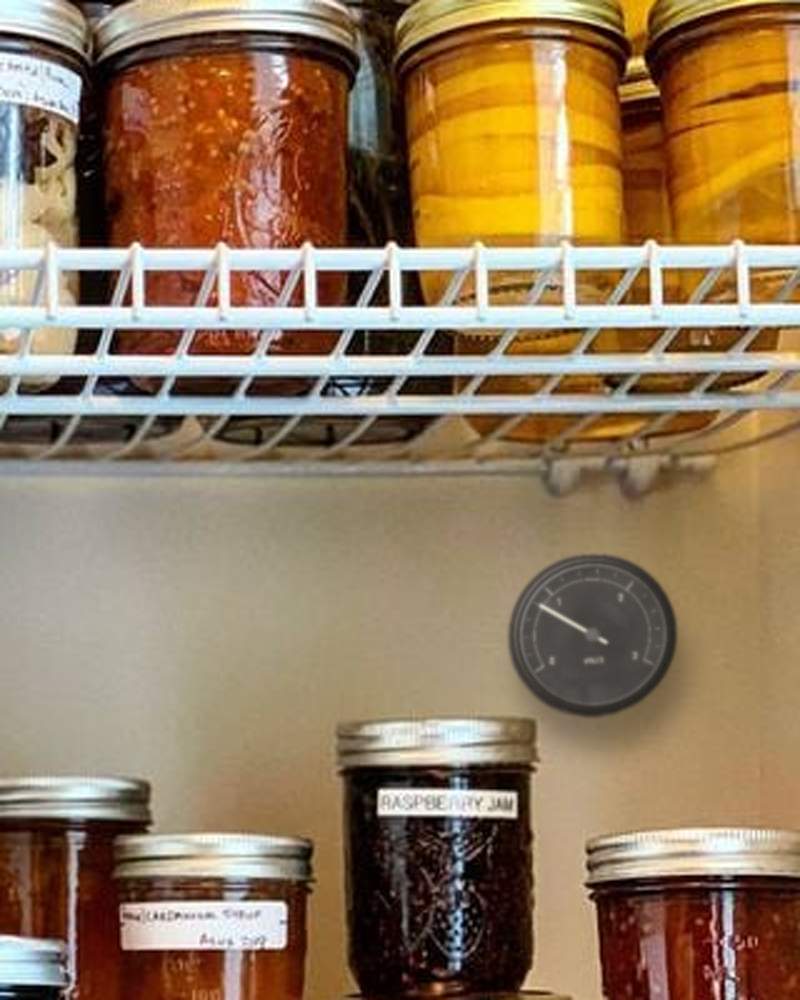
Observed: 0.8 V
